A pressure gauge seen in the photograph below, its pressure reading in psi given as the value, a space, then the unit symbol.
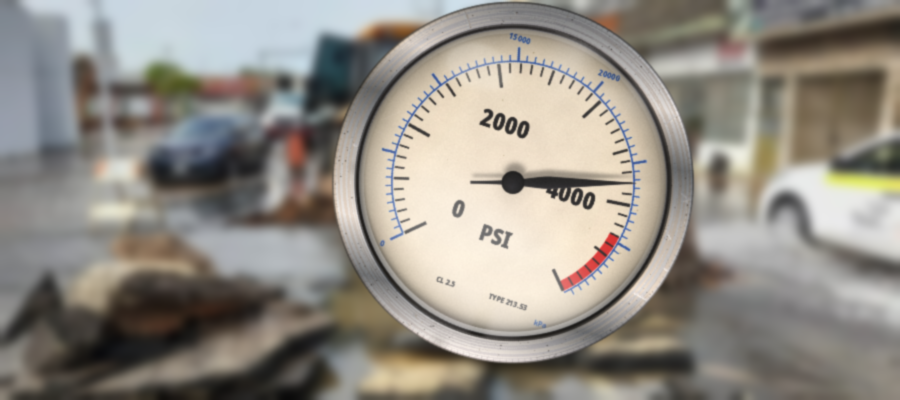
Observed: 3800 psi
